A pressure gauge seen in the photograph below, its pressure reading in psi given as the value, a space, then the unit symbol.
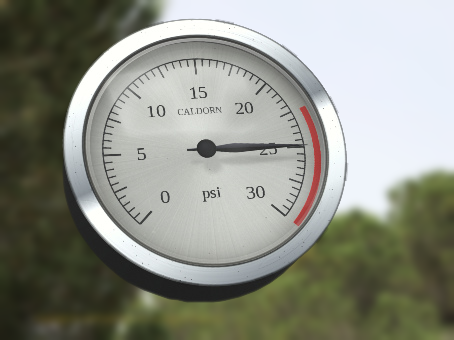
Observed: 25 psi
